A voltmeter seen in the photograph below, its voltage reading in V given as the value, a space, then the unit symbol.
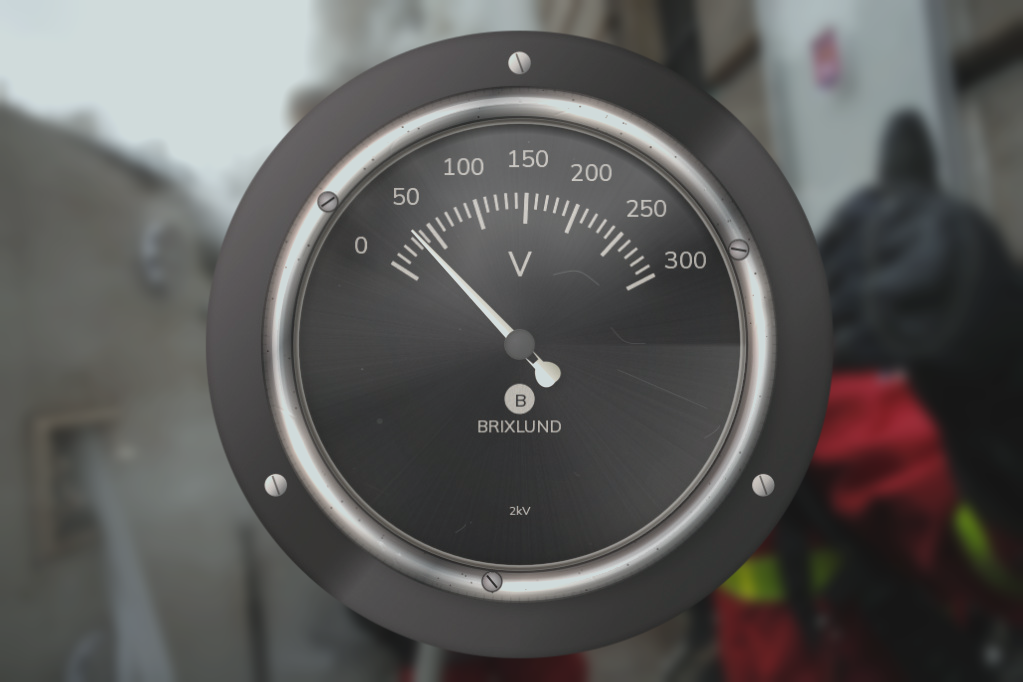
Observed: 35 V
